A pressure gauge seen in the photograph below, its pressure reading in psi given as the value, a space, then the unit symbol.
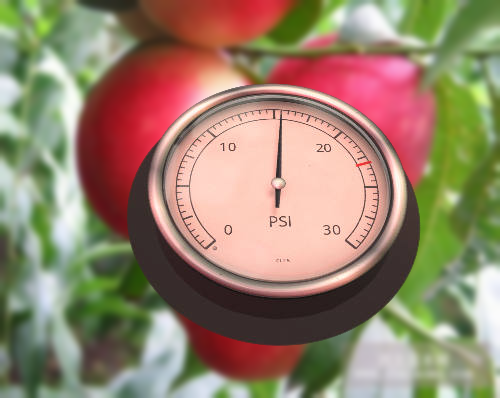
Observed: 15.5 psi
